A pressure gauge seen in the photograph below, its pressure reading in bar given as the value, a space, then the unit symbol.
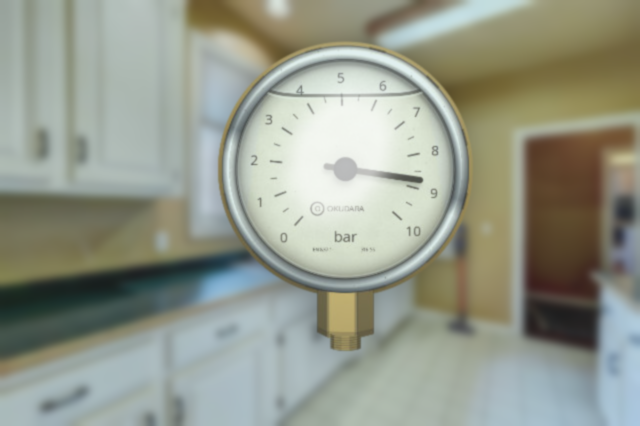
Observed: 8.75 bar
